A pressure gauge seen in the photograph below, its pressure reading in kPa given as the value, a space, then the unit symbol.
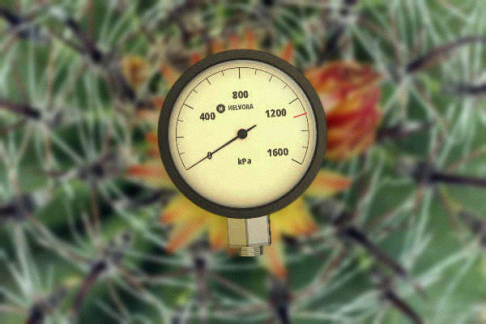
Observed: 0 kPa
